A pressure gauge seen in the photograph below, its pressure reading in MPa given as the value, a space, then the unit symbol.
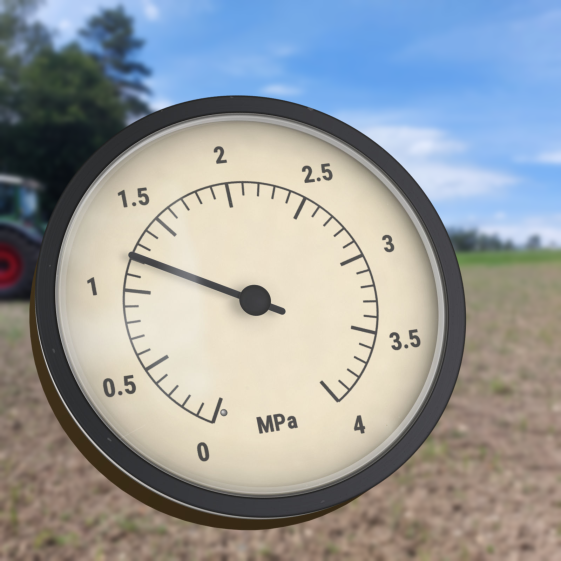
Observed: 1.2 MPa
